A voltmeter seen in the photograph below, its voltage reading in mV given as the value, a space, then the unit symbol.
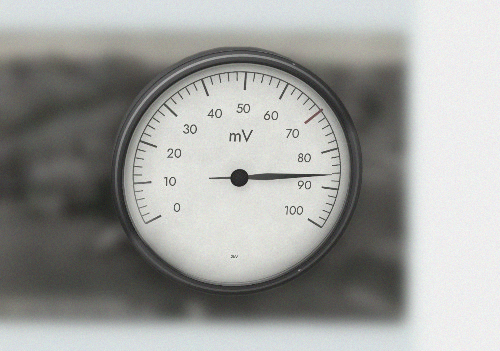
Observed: 86 mV
